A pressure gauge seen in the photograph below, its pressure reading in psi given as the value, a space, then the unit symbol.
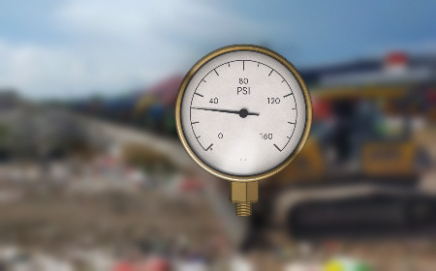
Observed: 30 psi
